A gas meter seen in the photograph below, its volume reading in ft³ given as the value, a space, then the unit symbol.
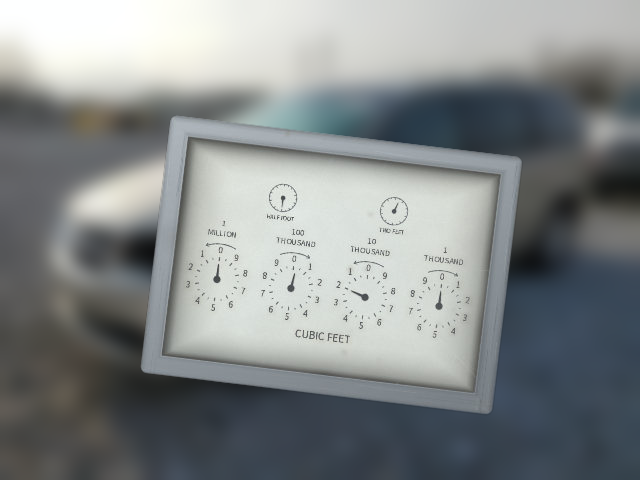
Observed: 2000 ft³
